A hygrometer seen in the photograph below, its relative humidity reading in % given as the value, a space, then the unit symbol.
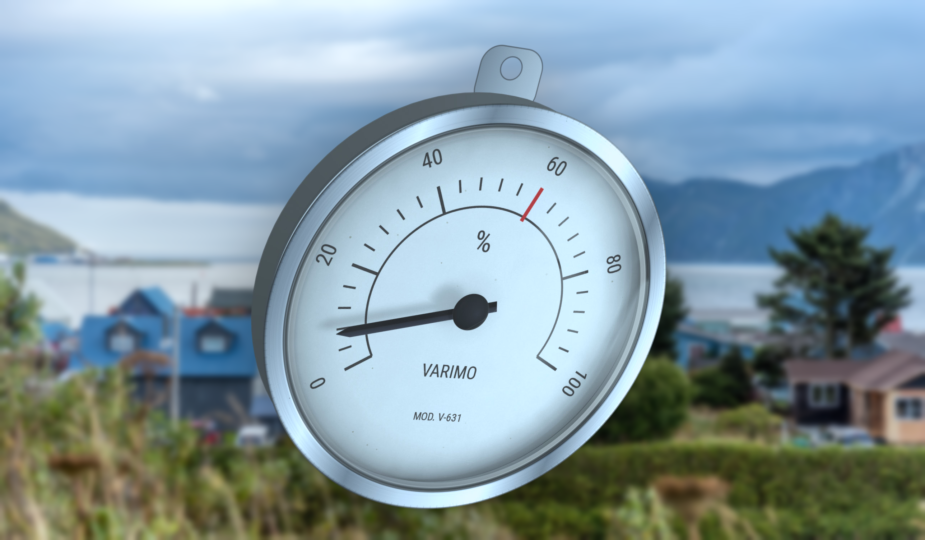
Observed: 8 %
